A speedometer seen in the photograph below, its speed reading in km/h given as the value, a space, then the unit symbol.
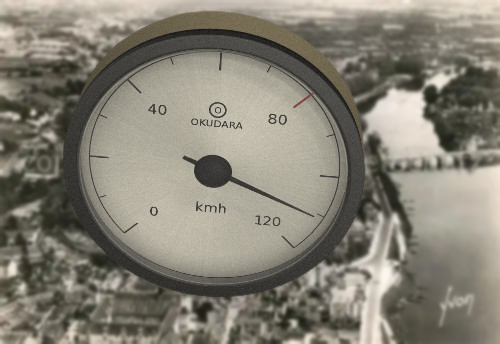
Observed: 110 km/h
